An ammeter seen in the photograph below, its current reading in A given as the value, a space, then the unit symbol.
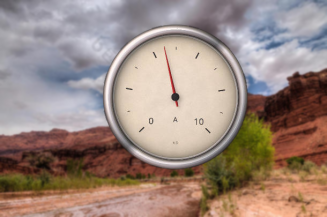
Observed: 4.5 A
